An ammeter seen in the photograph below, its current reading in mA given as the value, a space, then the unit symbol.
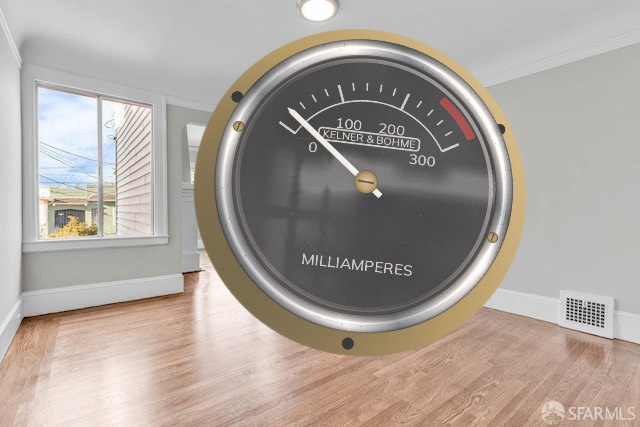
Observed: 20 mA
